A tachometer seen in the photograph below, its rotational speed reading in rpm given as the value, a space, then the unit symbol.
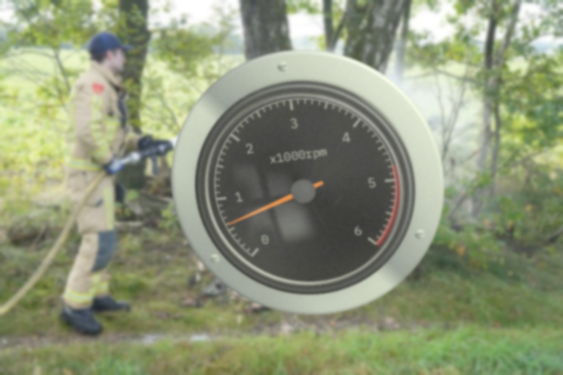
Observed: 600 rpm
